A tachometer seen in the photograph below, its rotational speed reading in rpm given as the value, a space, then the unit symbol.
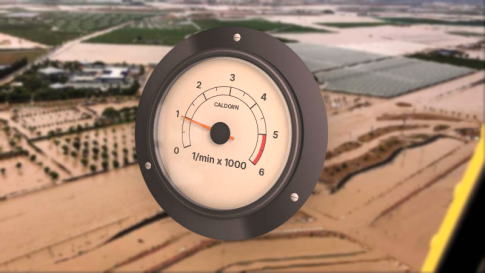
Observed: 1000 rpm
